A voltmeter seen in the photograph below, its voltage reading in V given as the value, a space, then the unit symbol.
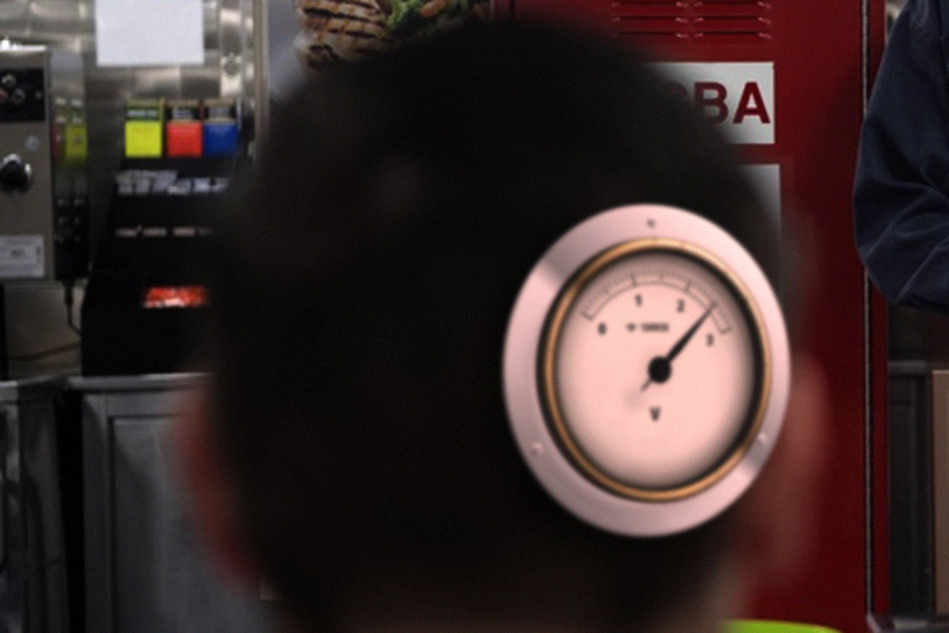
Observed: 2.5 V
